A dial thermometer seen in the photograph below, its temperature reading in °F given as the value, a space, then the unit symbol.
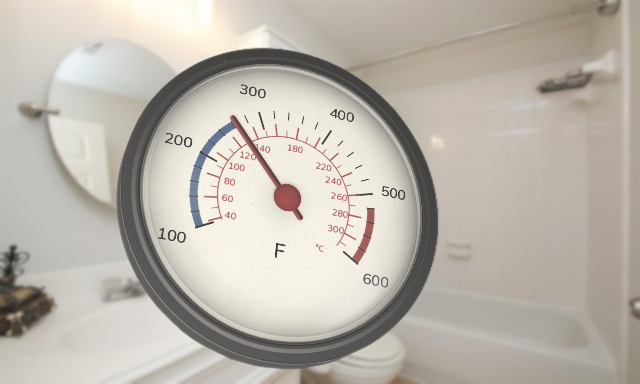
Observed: 260 °F
